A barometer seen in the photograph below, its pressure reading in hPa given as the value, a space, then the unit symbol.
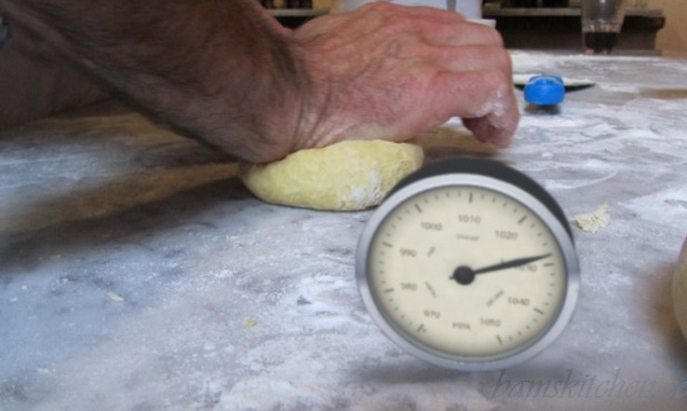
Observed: 1028 hPa
